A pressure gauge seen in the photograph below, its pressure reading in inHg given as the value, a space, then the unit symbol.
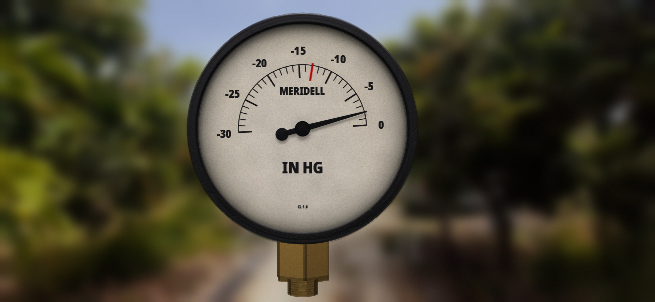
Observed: -2 inHg
